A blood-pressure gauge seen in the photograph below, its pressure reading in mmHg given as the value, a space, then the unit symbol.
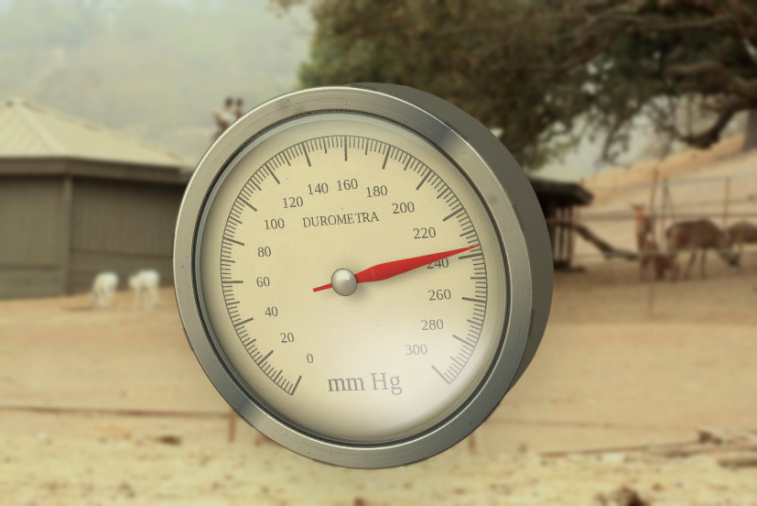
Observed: 236 mmHg
